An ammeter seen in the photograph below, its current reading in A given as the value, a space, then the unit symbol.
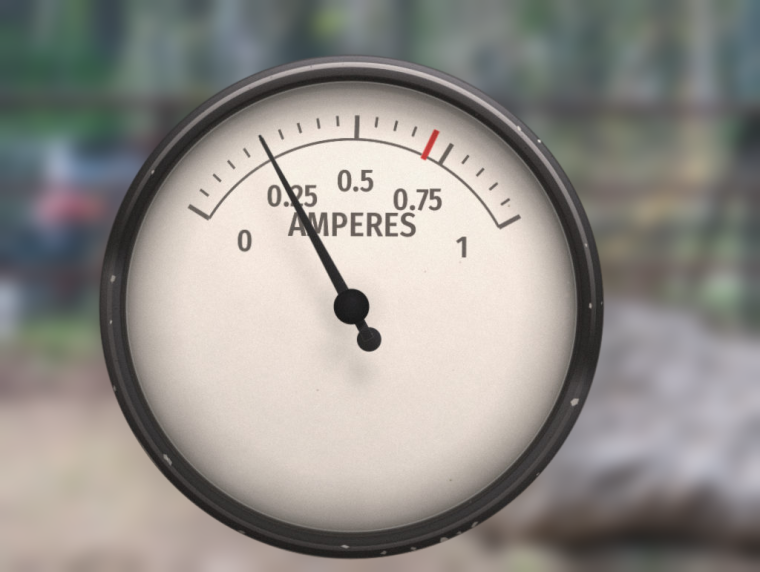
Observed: 0.25 A
